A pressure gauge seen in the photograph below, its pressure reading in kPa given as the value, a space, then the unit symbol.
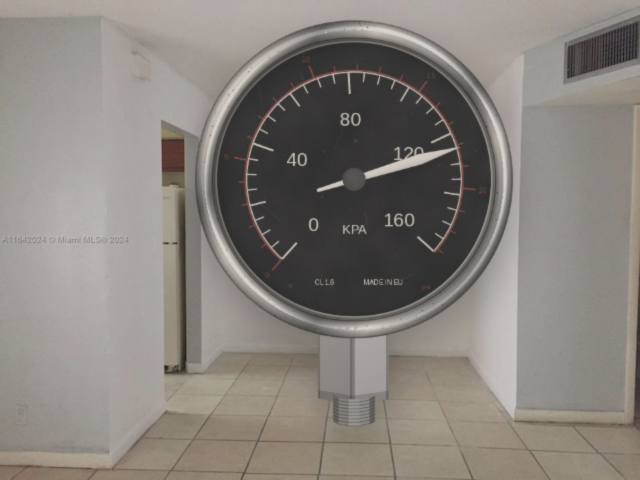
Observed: 125 kPa
